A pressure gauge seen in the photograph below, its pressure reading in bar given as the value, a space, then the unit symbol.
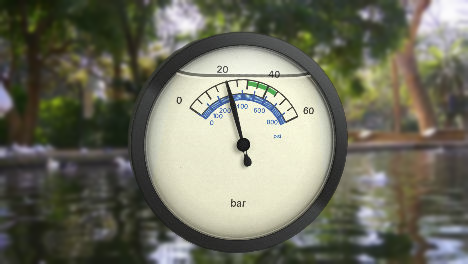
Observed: 20 bar
